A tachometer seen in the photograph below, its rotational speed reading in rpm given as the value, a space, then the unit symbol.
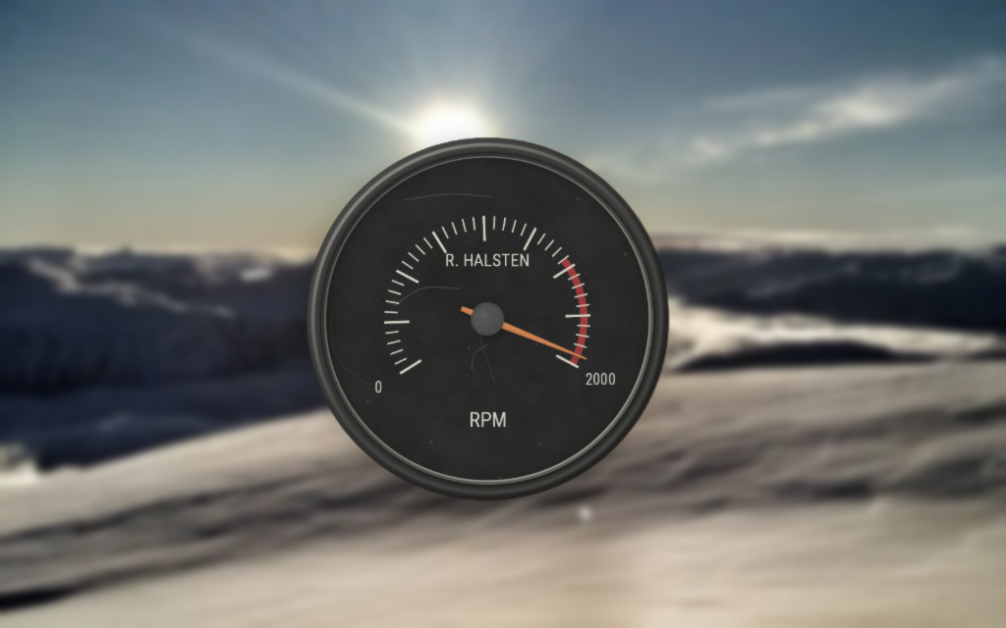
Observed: 1950 rpm
